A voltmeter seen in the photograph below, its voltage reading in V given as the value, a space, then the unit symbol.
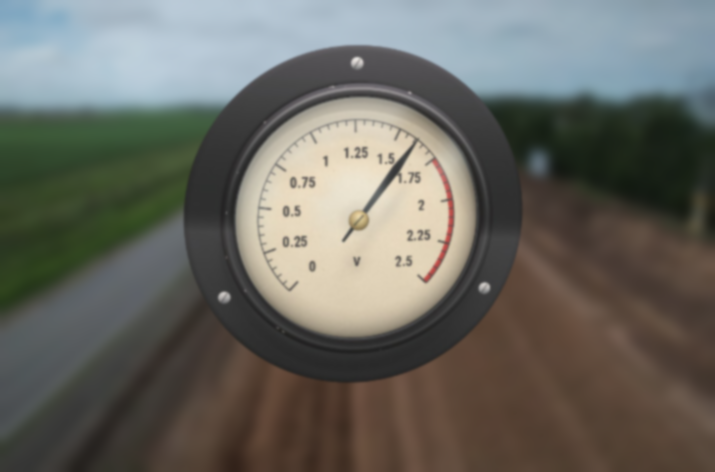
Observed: 1.6 V
